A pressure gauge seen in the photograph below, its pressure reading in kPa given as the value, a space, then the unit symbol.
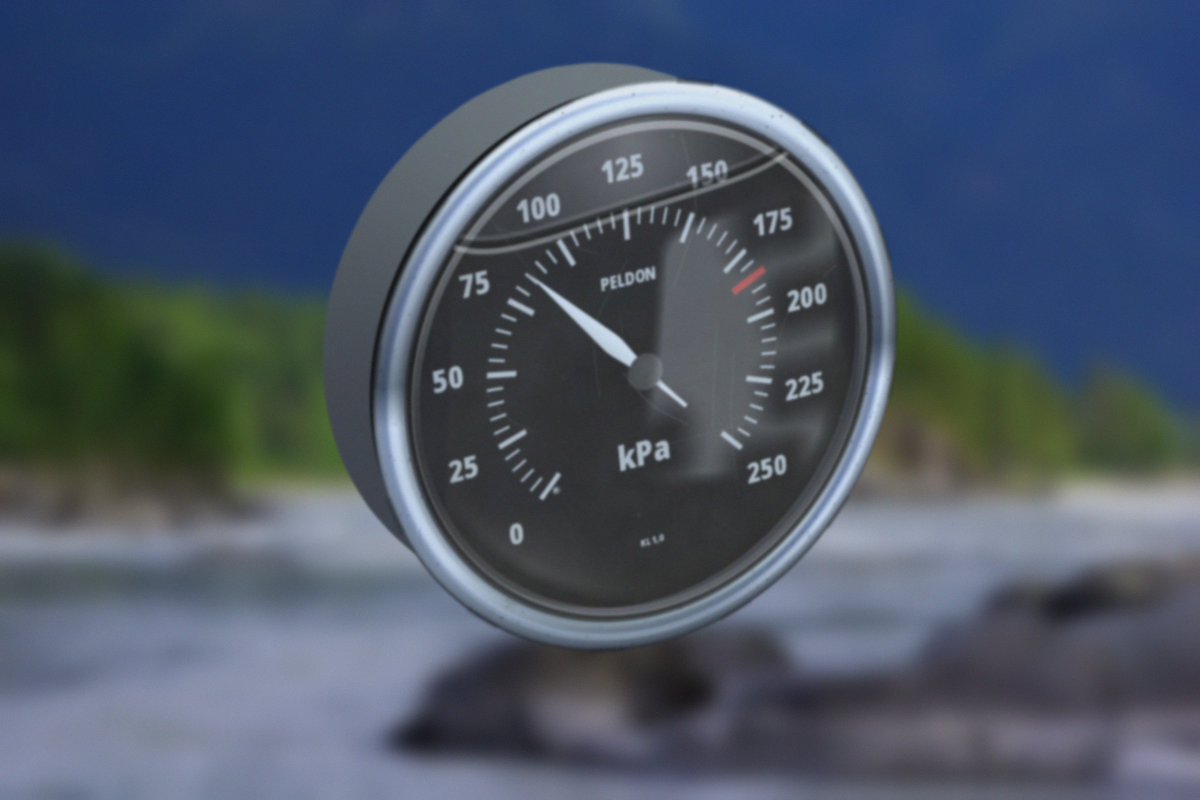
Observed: 85 kPa
